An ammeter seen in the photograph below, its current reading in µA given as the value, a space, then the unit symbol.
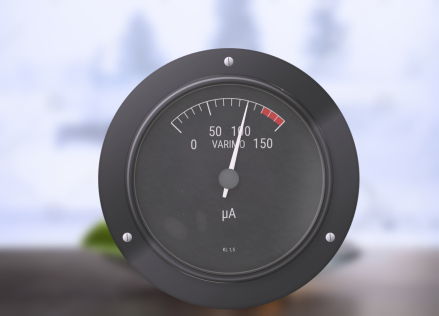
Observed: 100 µA
